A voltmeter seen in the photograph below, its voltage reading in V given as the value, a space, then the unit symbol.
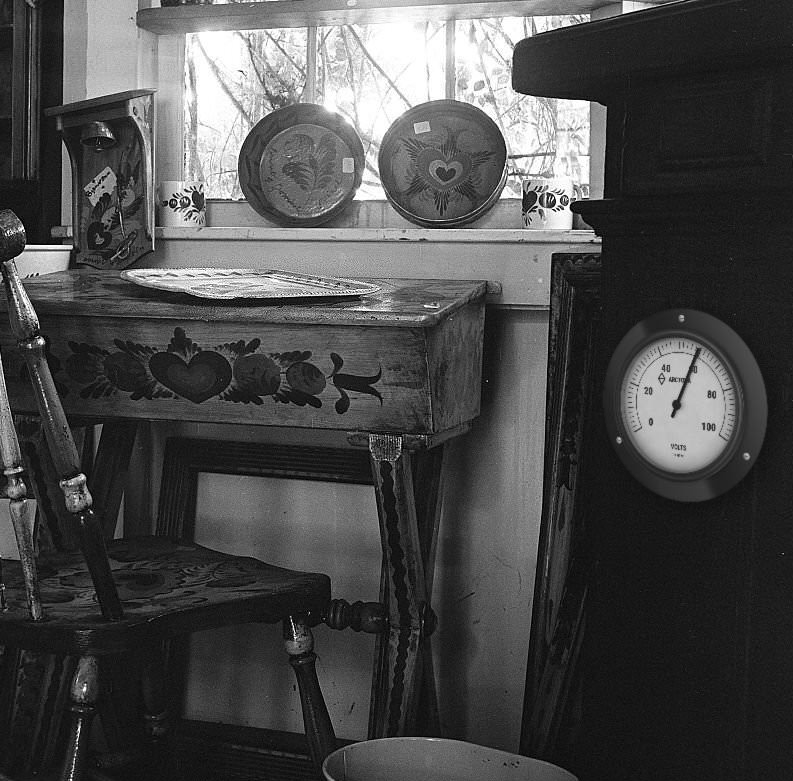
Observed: 60 V
